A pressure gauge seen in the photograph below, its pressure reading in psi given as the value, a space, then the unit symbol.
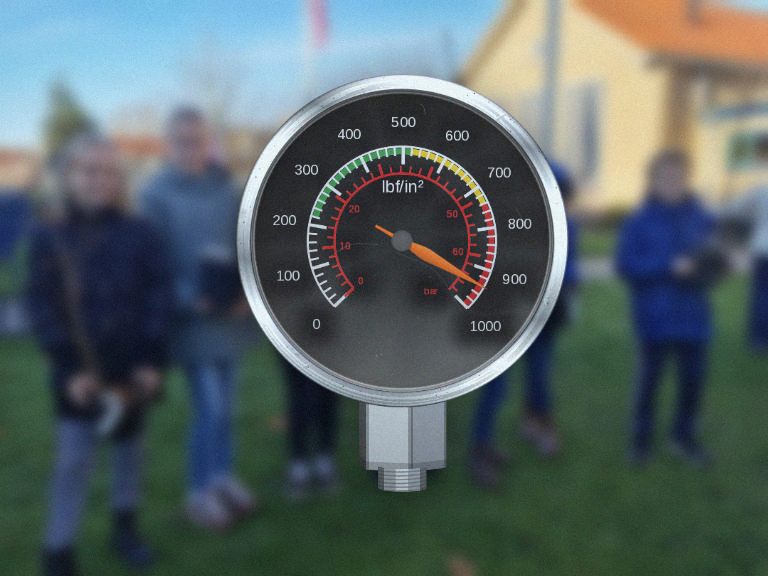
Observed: 940 psi
